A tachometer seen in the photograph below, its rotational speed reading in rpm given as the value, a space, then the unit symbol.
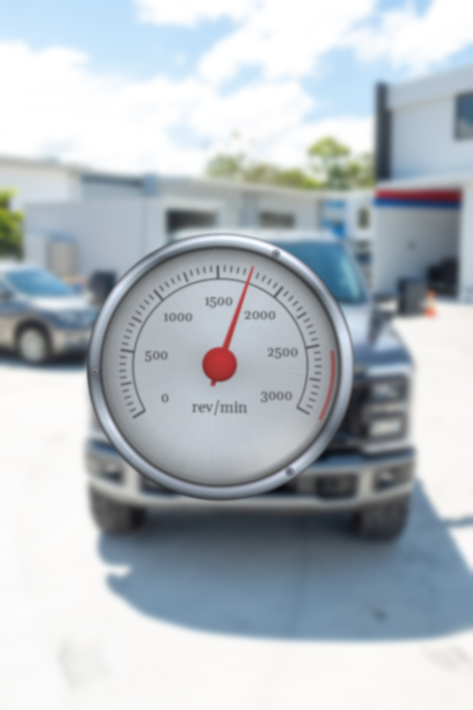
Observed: 1750 rpm
